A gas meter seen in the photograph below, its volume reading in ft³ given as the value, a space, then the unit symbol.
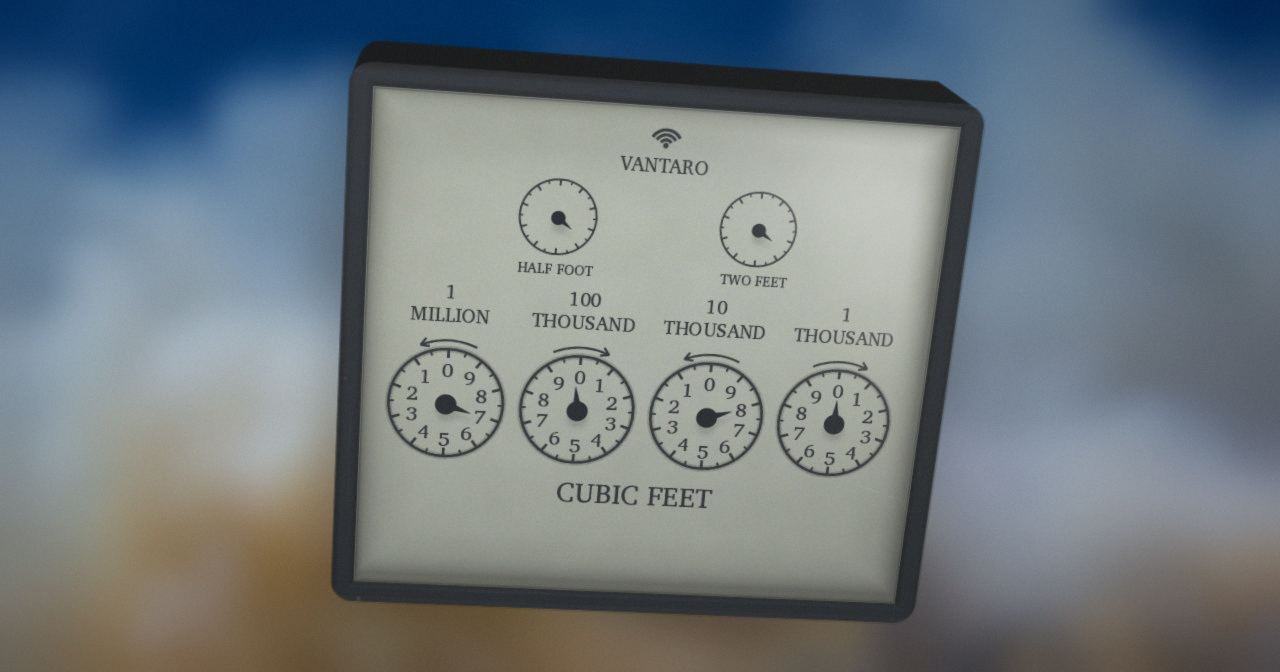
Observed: 698000 ft³
